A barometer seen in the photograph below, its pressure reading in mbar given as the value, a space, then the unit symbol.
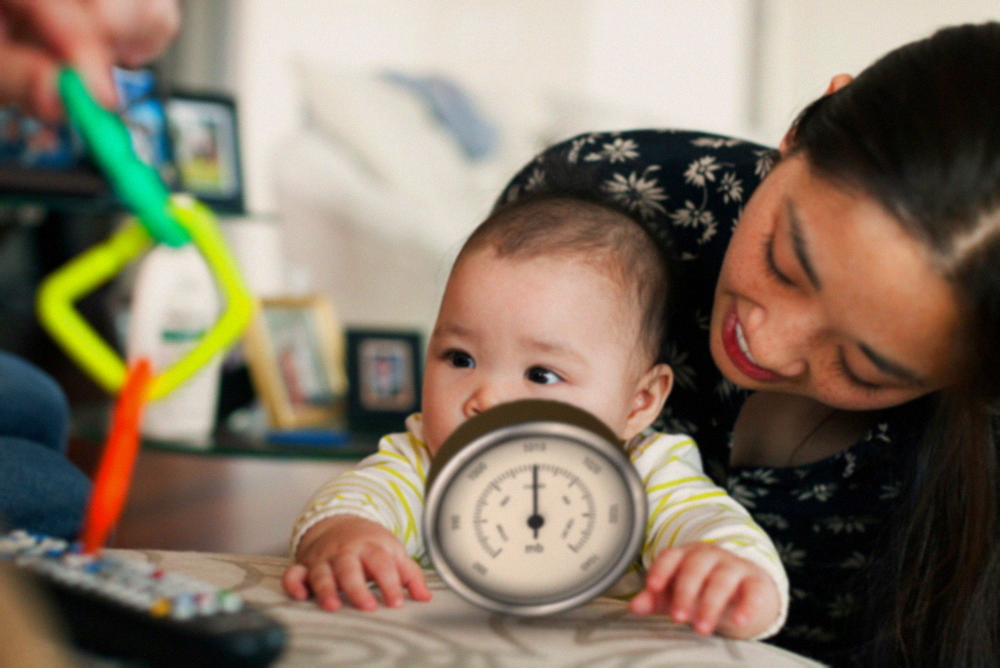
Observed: 1010 mbar
